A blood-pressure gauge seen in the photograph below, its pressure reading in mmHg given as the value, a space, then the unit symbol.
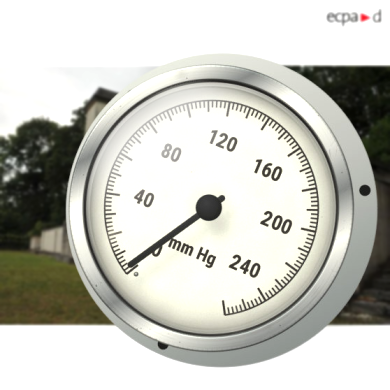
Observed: 2 mmHg
